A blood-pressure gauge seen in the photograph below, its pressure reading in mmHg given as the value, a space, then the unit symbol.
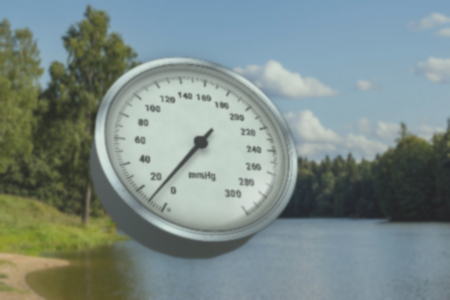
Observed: 10 mmHg
